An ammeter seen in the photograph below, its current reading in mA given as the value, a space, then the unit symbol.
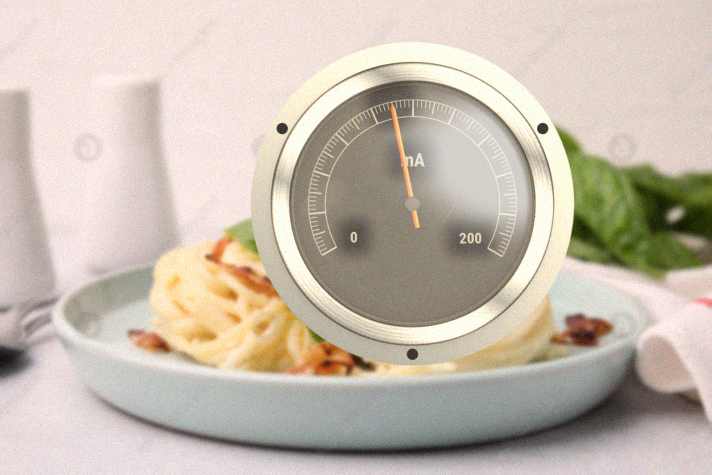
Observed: 90 mA
